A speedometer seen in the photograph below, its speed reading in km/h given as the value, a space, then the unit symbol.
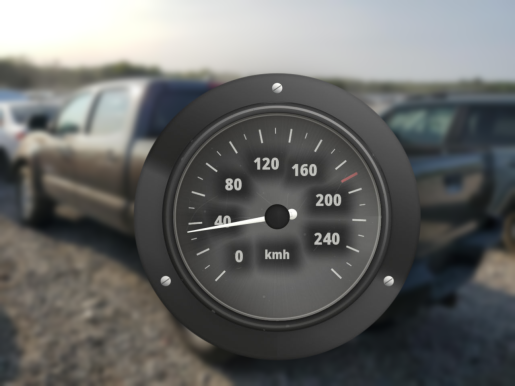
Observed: 35 km/h
